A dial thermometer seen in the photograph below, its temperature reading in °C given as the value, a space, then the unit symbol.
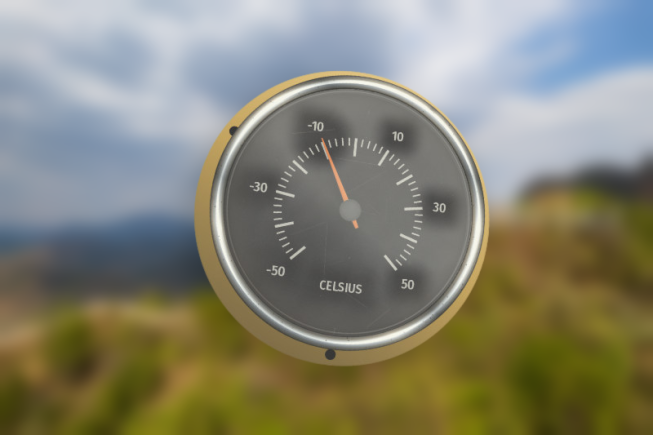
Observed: -10 °C
